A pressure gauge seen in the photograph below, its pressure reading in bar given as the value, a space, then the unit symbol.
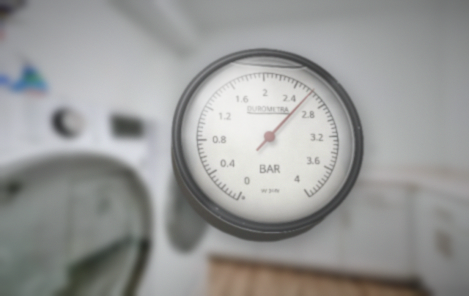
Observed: 2.6 bar
